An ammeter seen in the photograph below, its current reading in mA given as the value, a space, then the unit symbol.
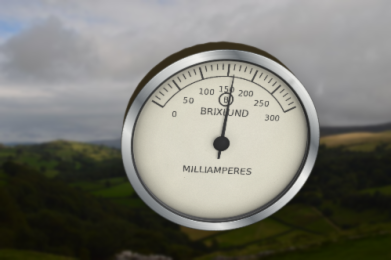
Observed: 160 mA
